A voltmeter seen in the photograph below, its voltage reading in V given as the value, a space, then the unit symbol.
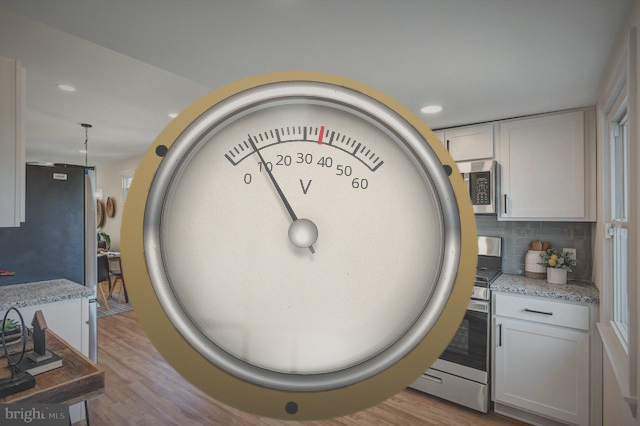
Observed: 10 V
